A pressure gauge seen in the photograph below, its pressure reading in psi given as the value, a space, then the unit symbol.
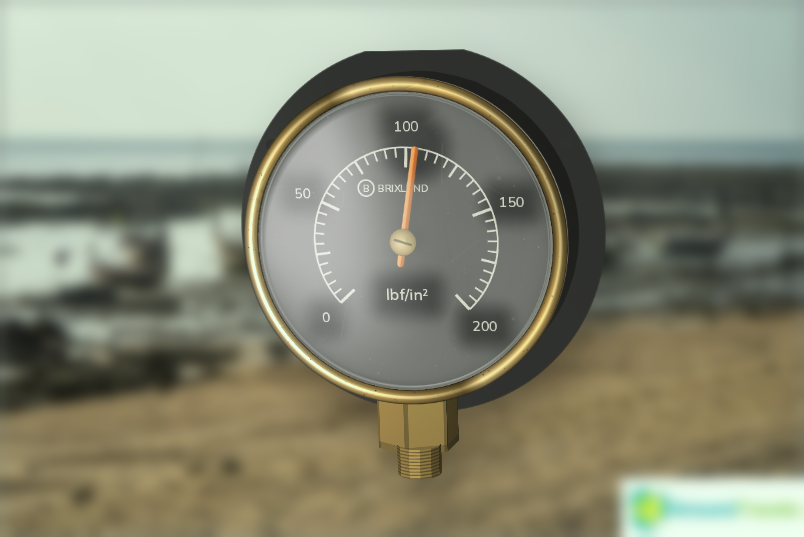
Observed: 105 psi
